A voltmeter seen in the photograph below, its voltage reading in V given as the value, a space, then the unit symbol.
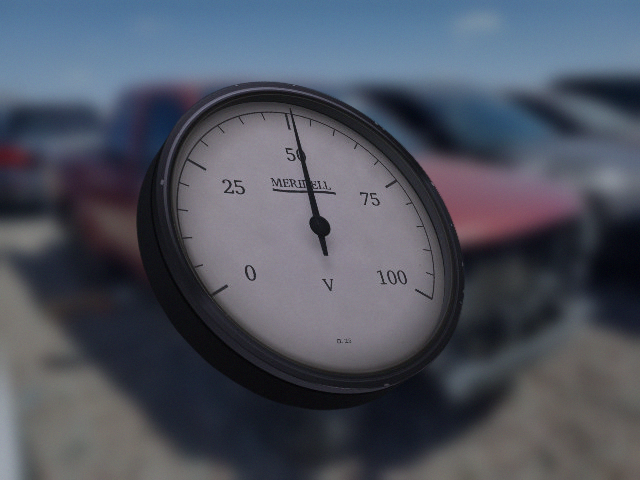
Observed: 50 V
